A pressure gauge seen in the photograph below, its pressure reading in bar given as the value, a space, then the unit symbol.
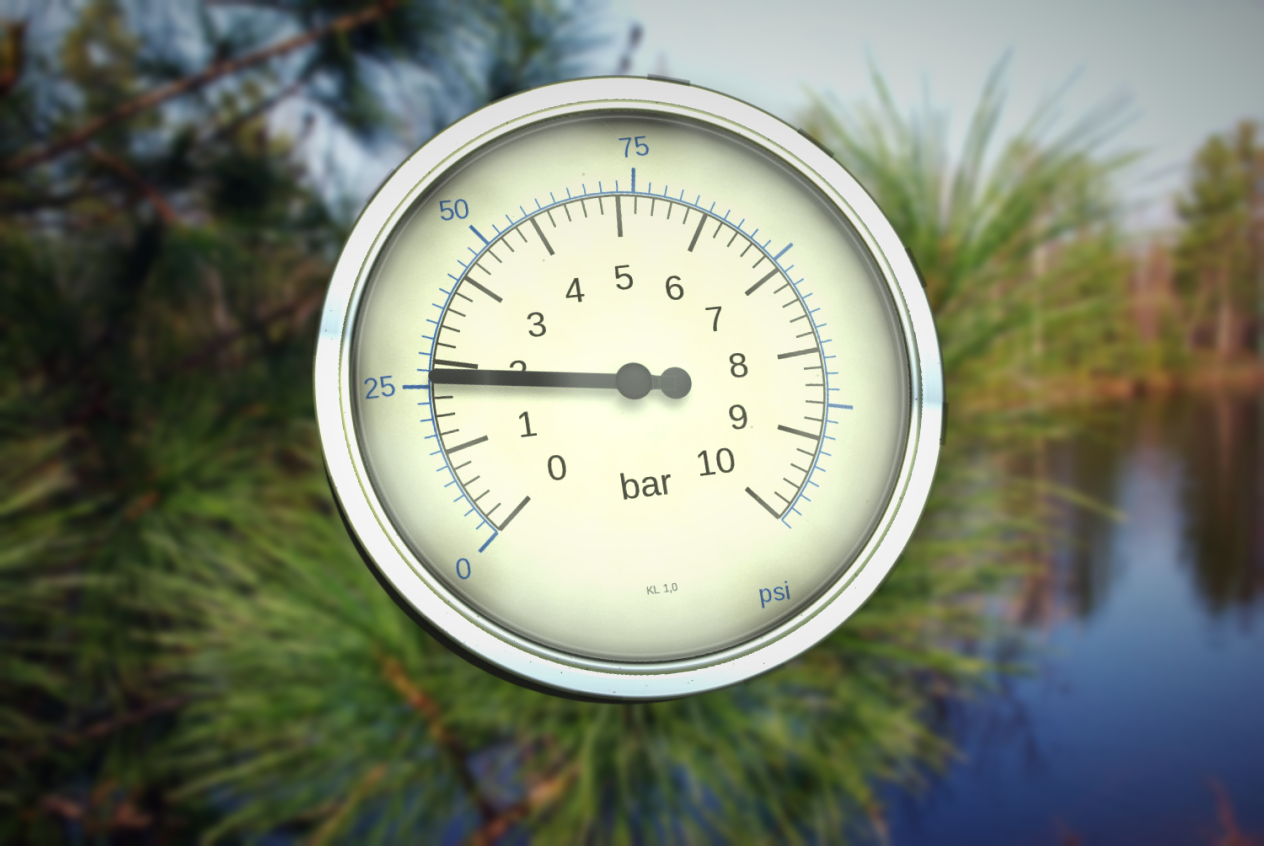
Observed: 1.8 bar
